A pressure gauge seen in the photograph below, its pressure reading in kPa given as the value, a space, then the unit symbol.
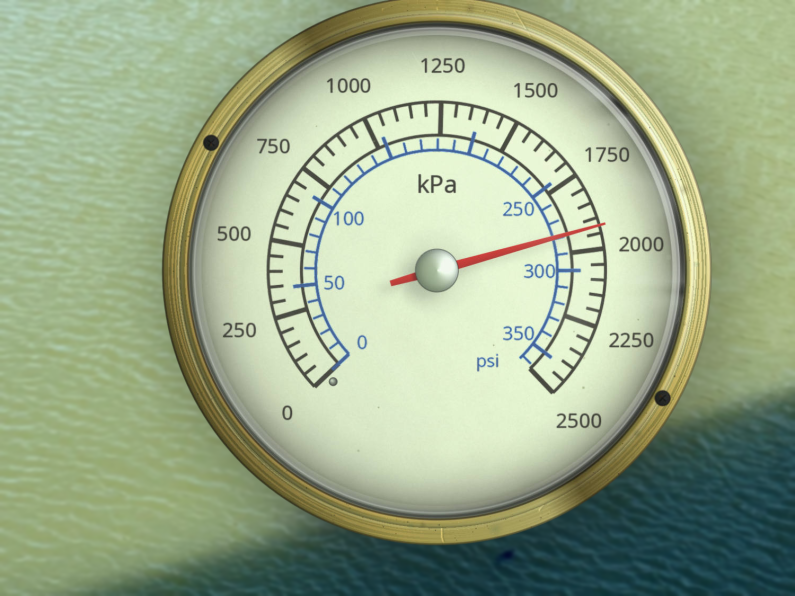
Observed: 1925 kPa
